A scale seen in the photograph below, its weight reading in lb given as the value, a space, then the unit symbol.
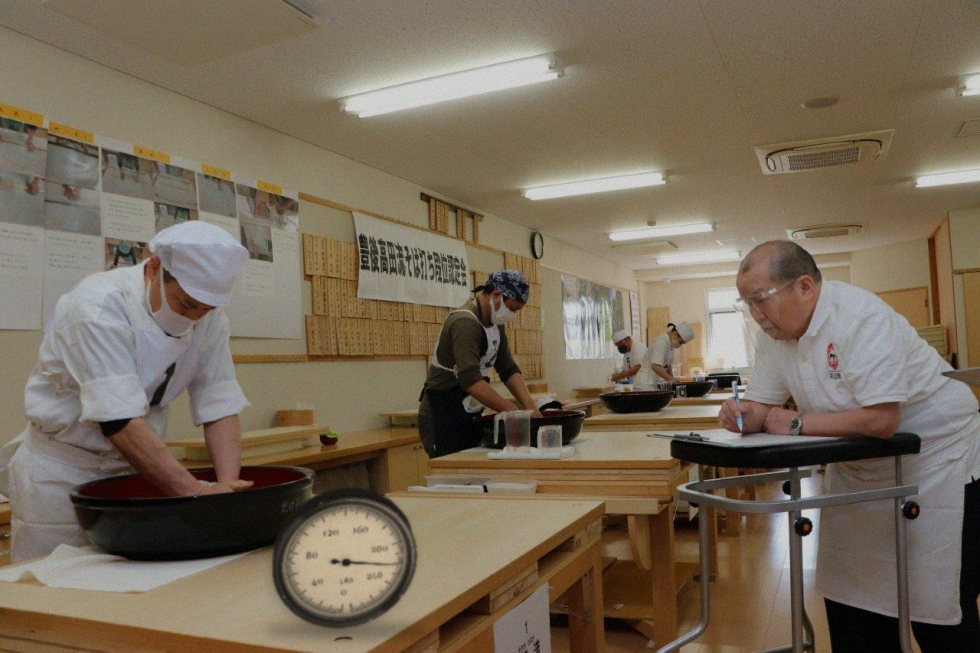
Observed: 220 lb
